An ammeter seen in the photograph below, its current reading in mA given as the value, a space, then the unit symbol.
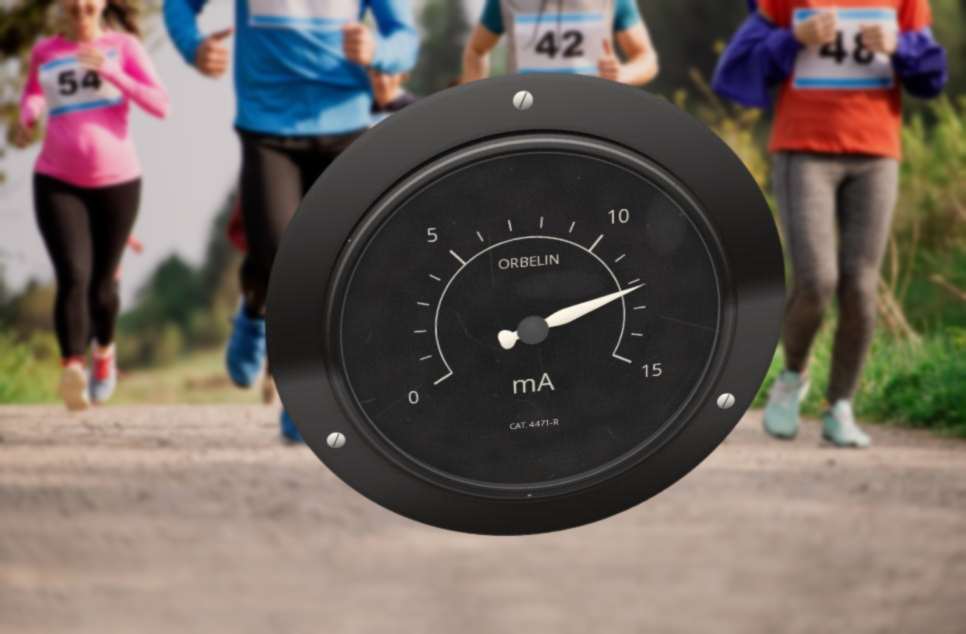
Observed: 12 mA
